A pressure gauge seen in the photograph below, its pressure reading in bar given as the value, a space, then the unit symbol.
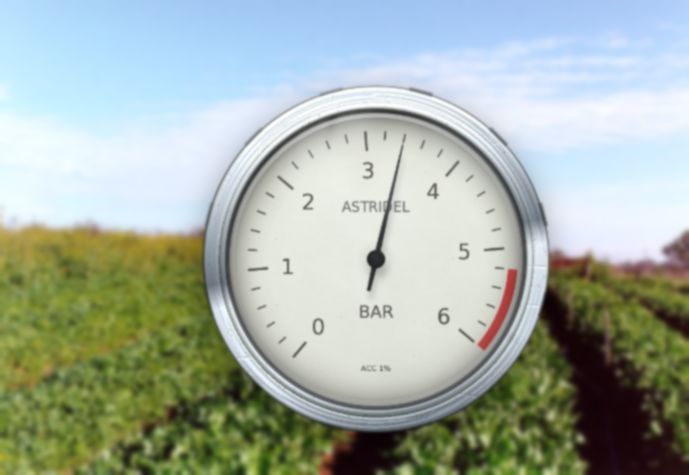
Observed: 3.4 bar
